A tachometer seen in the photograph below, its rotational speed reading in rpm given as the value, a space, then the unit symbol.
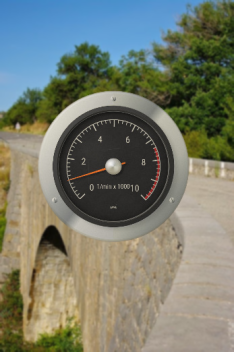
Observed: 1000 rpm
